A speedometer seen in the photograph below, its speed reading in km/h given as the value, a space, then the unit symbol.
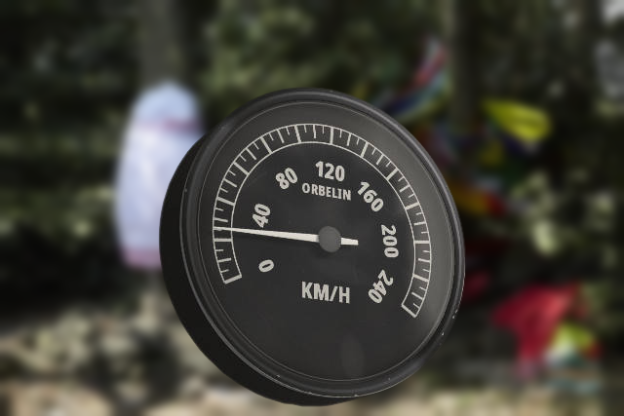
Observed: 25 km/h
